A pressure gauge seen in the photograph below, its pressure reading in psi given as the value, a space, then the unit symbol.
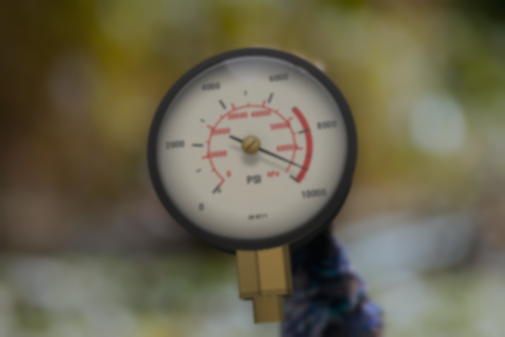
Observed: 9500 psi
